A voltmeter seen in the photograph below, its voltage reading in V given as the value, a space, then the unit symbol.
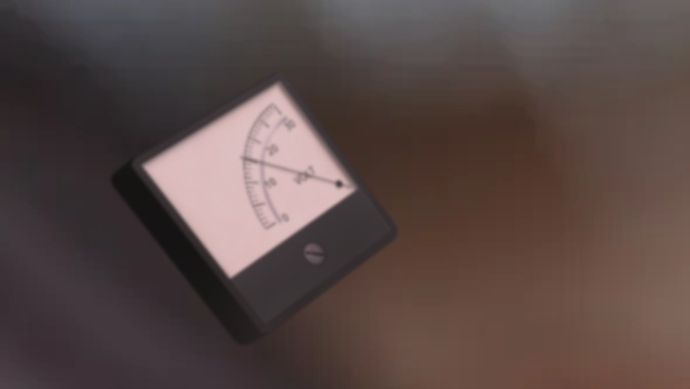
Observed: 15 V
